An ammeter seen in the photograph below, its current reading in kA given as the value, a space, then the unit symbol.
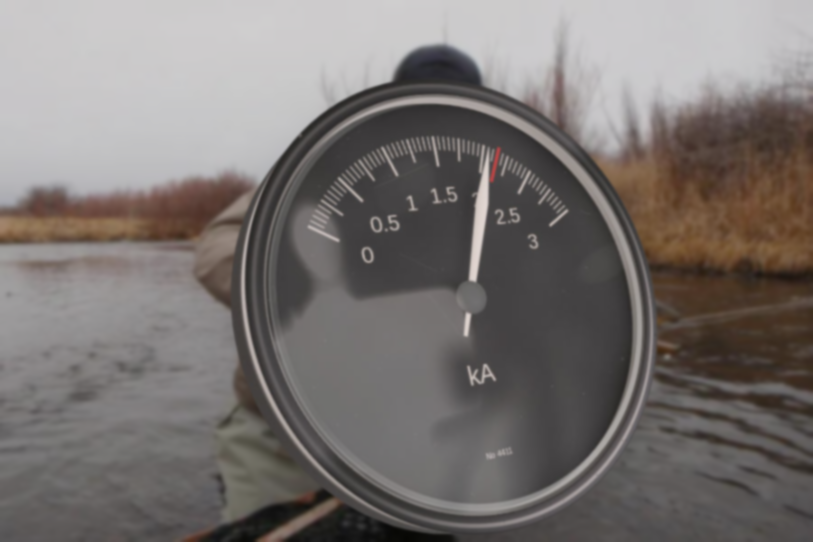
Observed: 2 kA
